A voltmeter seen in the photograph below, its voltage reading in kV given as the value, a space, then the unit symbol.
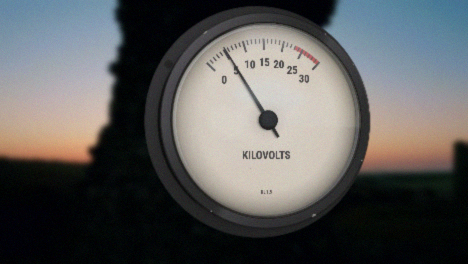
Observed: 5 kV
